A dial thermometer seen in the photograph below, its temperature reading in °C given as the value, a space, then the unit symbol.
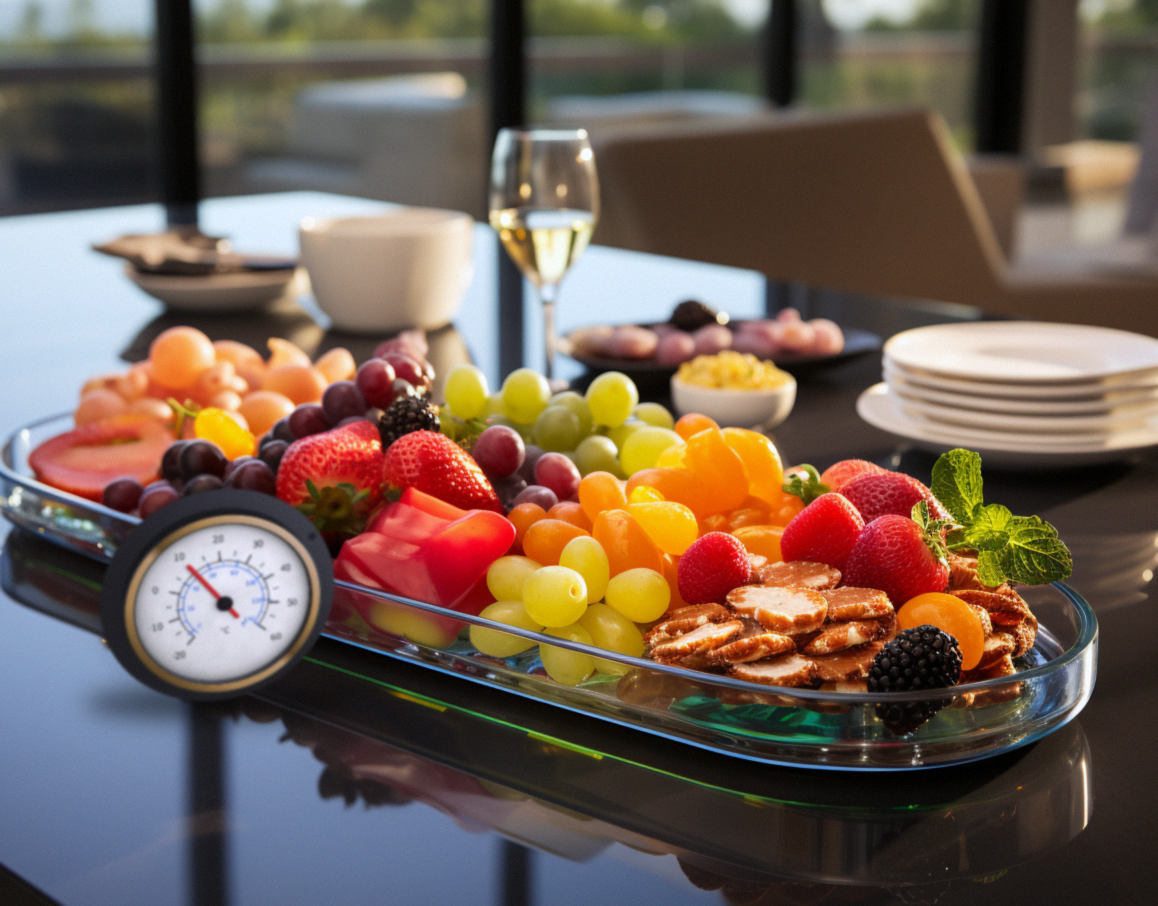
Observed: 10 °C
